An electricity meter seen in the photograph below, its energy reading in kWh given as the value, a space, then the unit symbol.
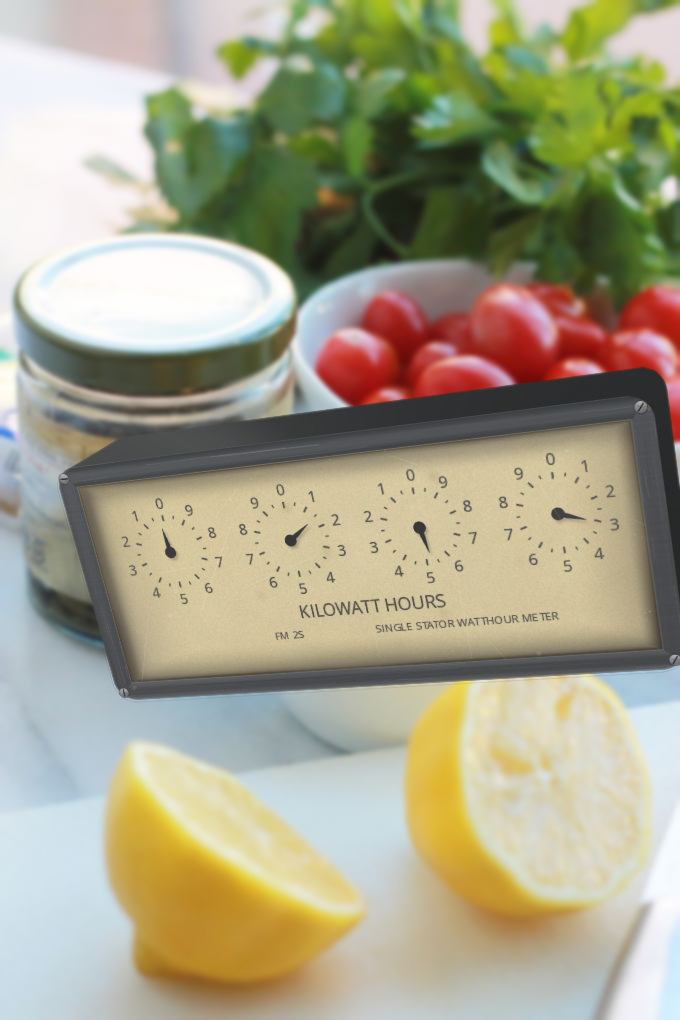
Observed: 153 kWh
